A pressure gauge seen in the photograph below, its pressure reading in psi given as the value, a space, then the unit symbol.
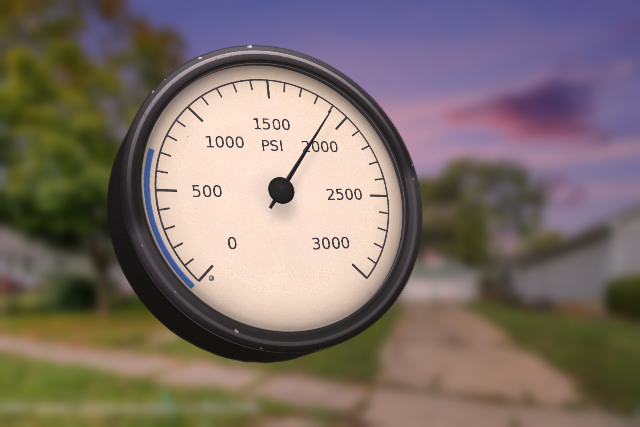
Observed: 1900 psi
